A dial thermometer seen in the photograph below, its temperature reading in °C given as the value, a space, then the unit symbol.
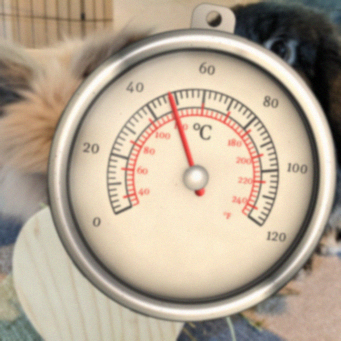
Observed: 48 °C
